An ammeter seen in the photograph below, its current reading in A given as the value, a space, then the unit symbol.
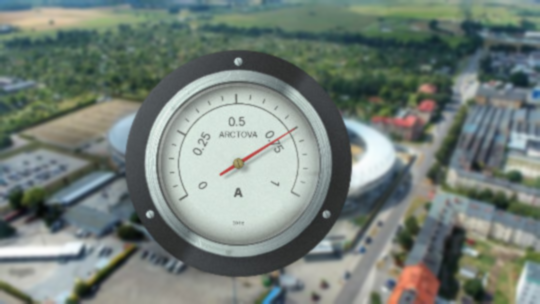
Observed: 0.75 A
